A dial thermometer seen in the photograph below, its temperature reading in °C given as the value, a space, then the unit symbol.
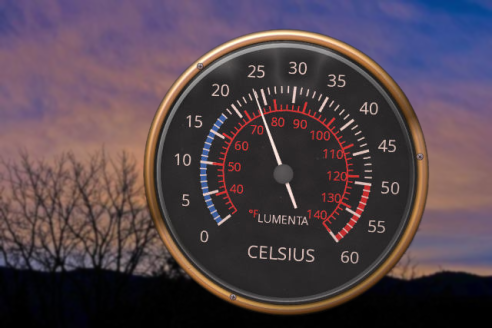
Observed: 24 °C
